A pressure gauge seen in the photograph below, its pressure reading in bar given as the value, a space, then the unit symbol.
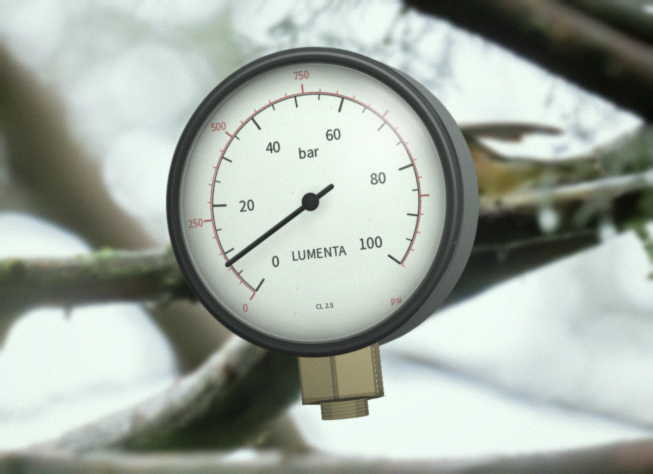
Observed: 7.5 bar
